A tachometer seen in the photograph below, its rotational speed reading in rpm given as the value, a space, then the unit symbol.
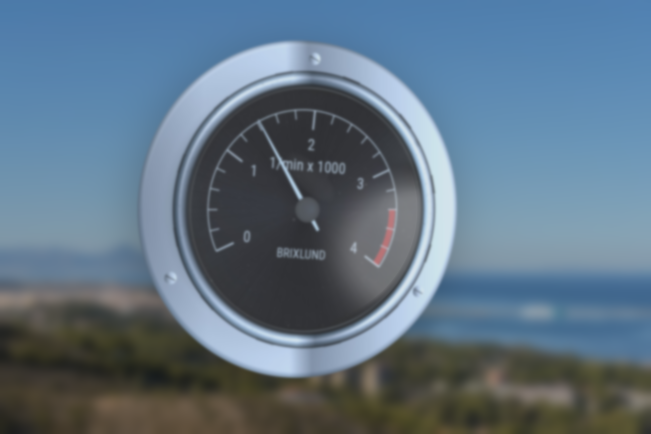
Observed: 1400 rpm
